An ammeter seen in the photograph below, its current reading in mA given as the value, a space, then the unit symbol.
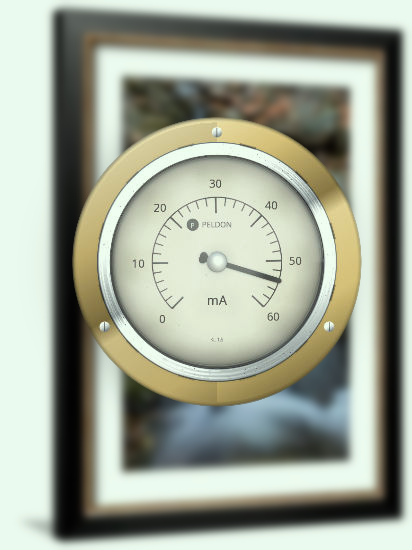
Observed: 54 mA
